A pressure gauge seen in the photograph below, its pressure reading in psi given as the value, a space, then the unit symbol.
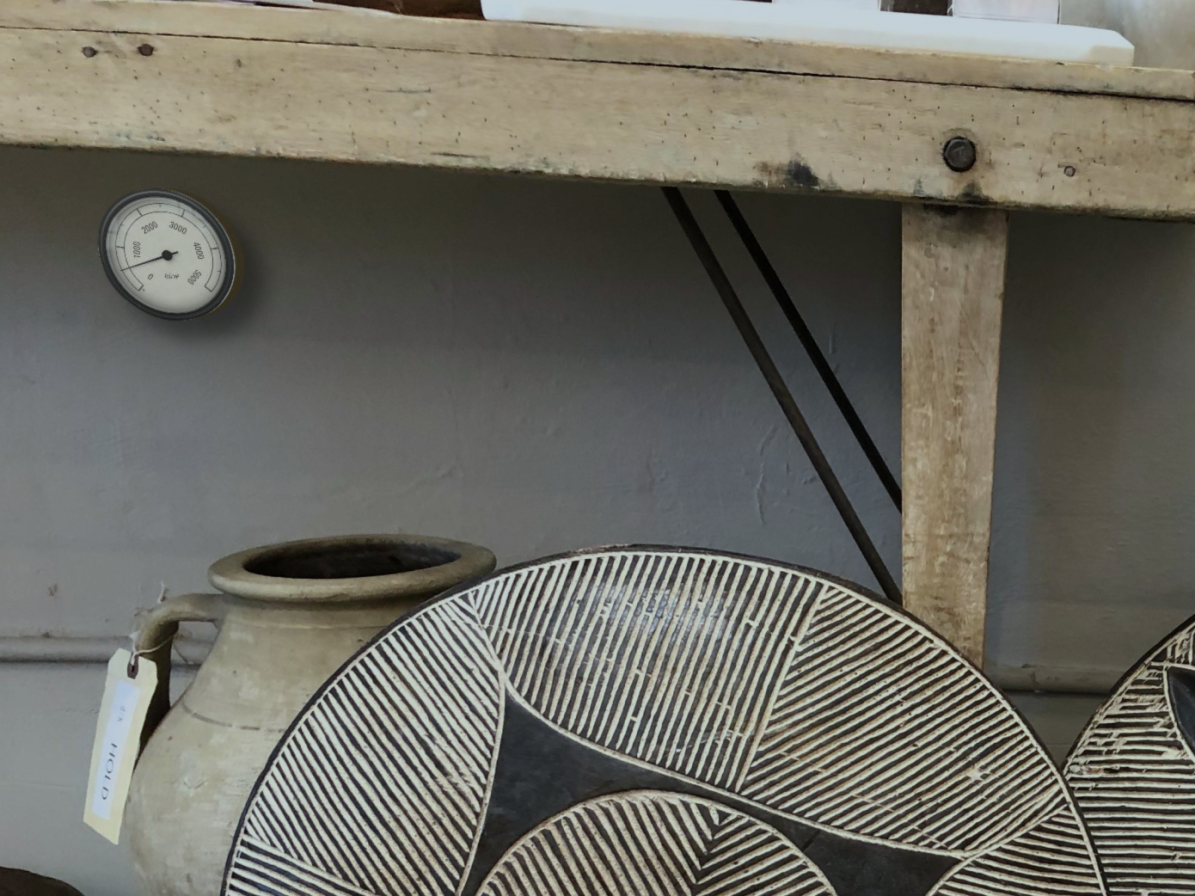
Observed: 500 psi
